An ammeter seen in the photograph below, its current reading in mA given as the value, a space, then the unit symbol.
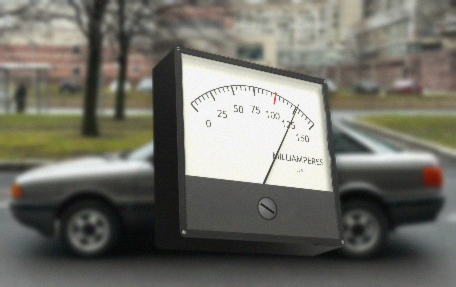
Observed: 125 mA
